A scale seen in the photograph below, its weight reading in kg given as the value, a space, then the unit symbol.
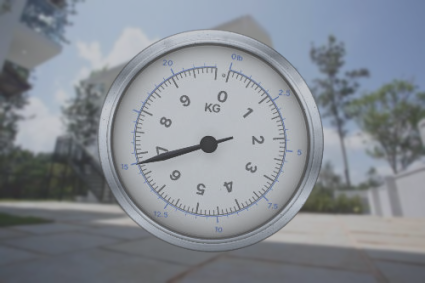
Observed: 6.8 kg
